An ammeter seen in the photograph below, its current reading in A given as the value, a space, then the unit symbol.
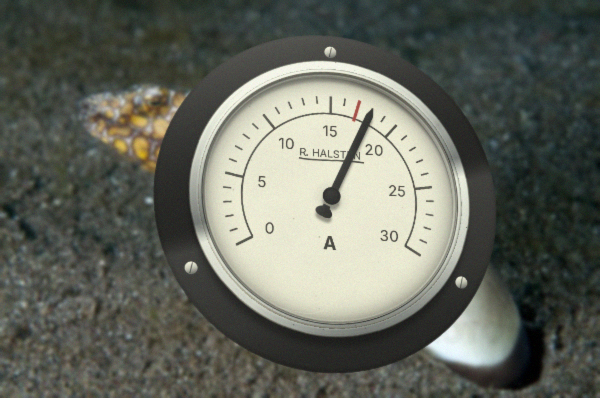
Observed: 18 A
